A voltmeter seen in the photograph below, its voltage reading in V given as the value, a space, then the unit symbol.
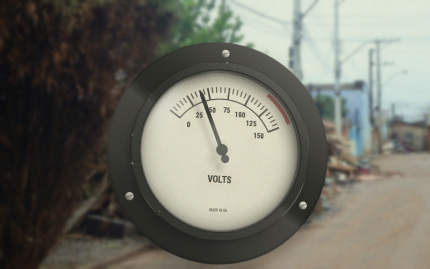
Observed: 40 V
